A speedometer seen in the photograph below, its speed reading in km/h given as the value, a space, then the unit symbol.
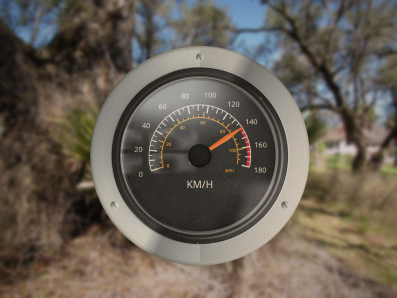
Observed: 140 km/h
